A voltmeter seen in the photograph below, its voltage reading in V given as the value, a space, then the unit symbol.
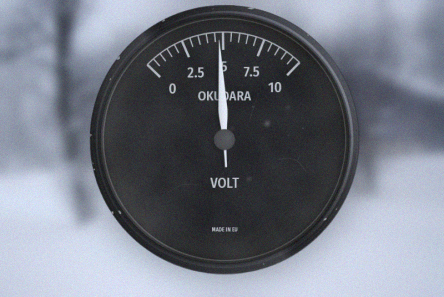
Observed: 4.75 V
